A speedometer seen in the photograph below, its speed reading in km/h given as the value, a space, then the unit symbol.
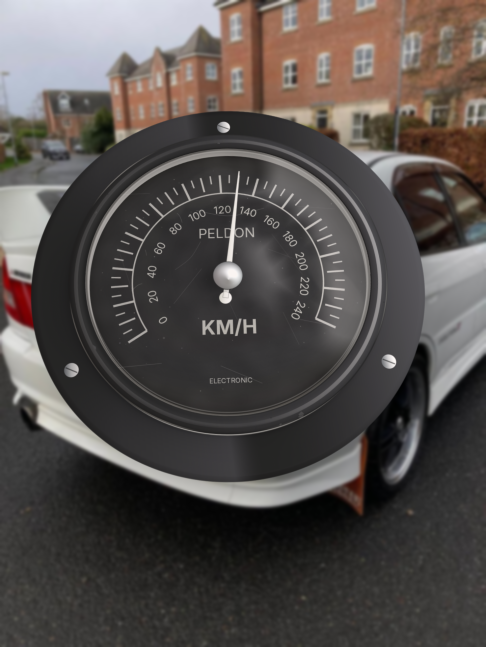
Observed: 130 km/h
